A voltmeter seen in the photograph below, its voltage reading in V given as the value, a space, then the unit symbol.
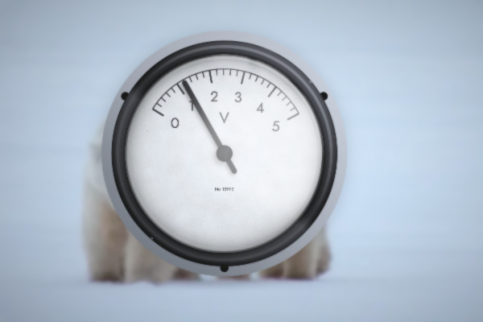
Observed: 1.2 V
